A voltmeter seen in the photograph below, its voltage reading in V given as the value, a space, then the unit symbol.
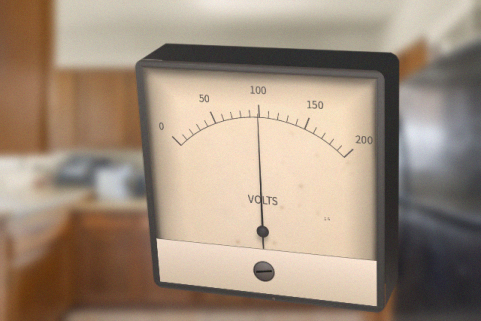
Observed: 100 V
